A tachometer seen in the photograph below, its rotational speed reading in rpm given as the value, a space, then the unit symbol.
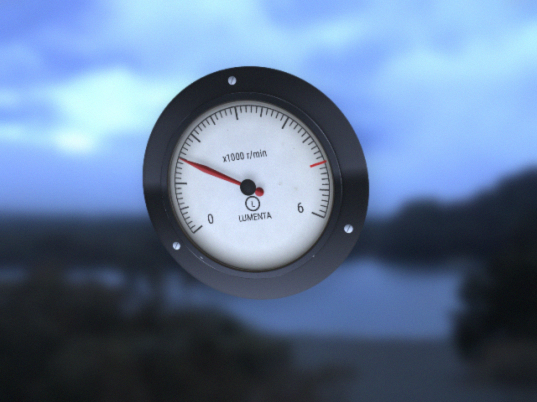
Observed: 1500 rpm
